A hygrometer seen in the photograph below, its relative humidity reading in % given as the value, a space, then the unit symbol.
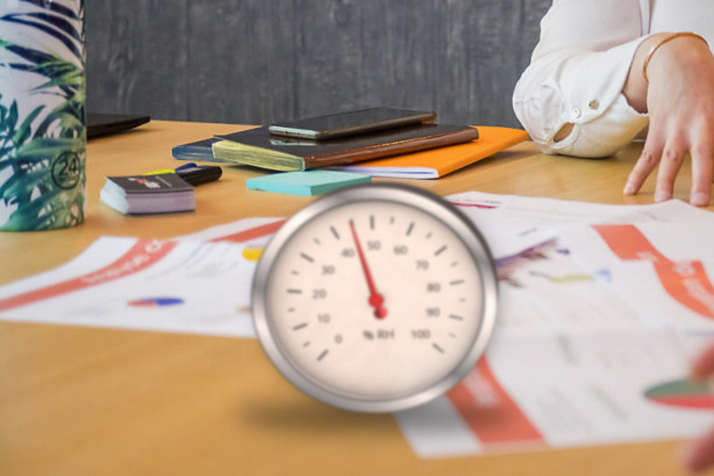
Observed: 45 %
